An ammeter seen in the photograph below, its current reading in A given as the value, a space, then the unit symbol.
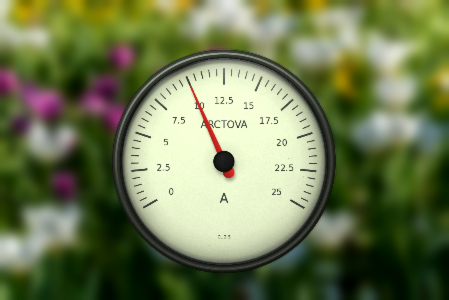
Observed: 10 A
